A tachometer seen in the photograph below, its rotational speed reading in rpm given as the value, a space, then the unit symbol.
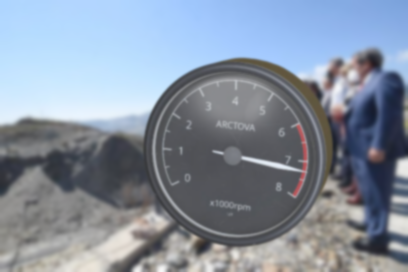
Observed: 7250 rpm
